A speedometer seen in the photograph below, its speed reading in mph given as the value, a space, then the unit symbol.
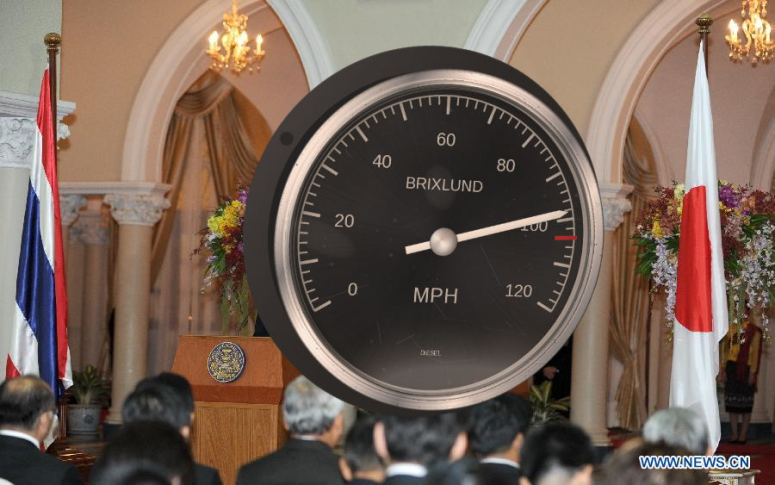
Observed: 98 mph
